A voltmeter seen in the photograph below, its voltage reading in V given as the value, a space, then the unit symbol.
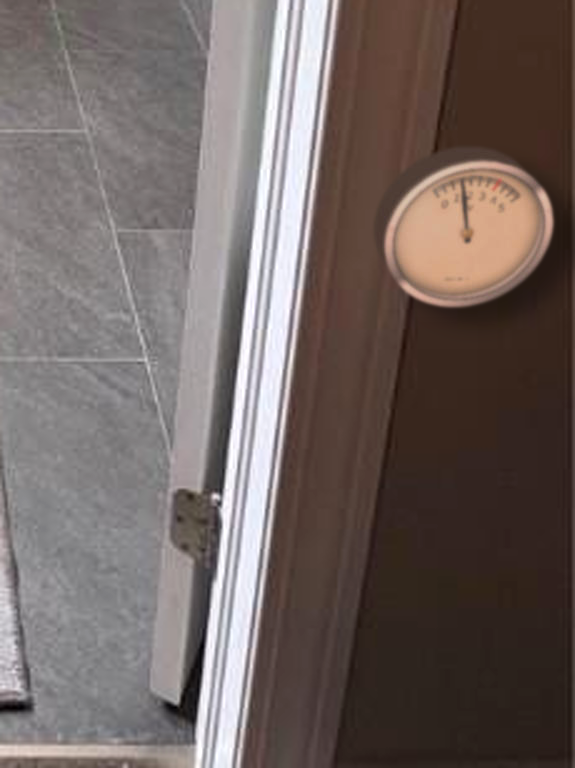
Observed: 1.5 V
